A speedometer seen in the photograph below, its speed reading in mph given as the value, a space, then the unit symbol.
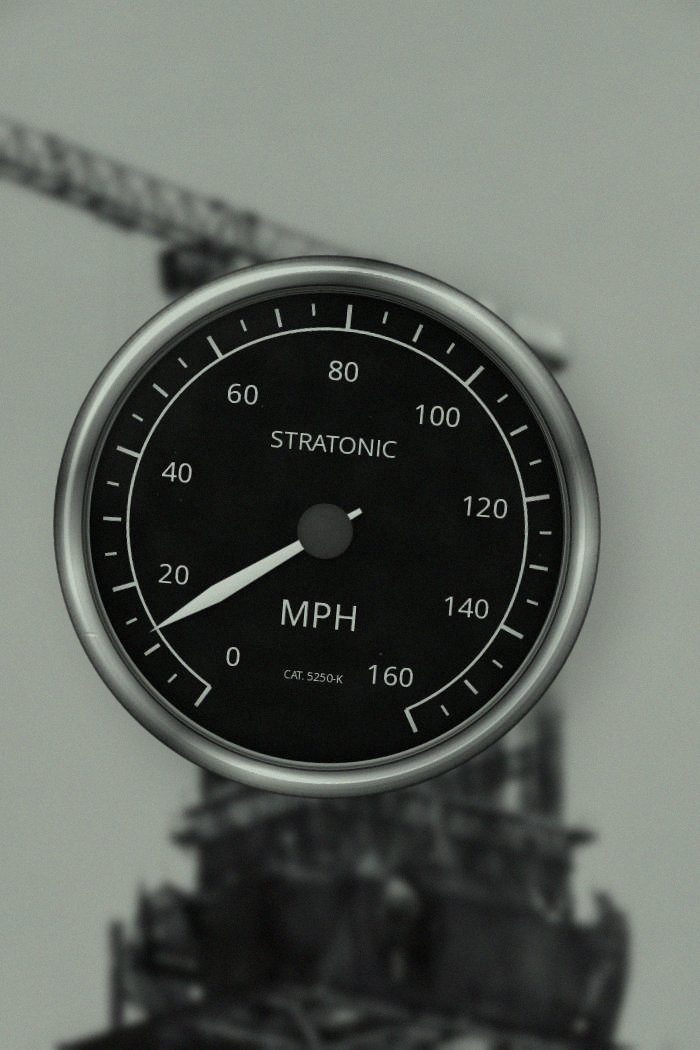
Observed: 12.5 mph
